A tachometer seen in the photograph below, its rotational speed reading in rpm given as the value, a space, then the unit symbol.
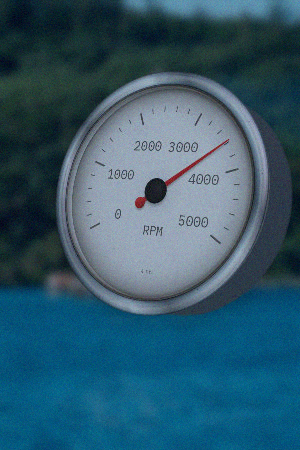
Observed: 3600 rpm
